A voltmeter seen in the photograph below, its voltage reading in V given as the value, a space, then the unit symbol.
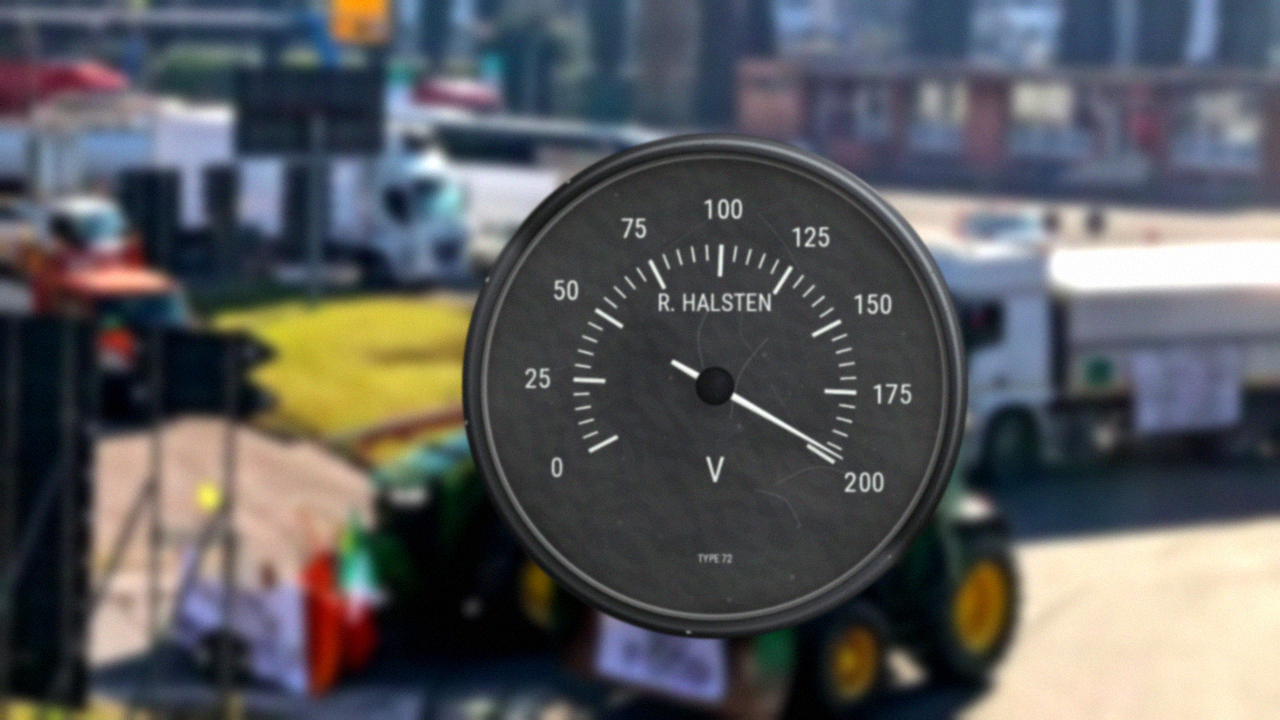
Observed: 197.5 V
